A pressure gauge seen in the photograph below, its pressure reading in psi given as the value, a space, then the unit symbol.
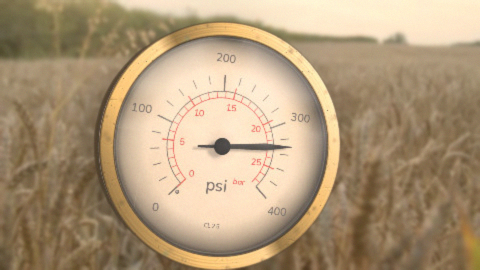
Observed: 330 psi
